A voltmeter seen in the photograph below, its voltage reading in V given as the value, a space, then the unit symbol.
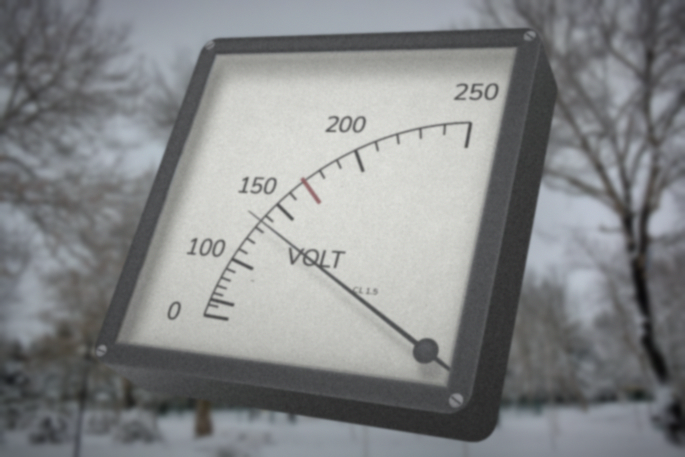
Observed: 135 V
